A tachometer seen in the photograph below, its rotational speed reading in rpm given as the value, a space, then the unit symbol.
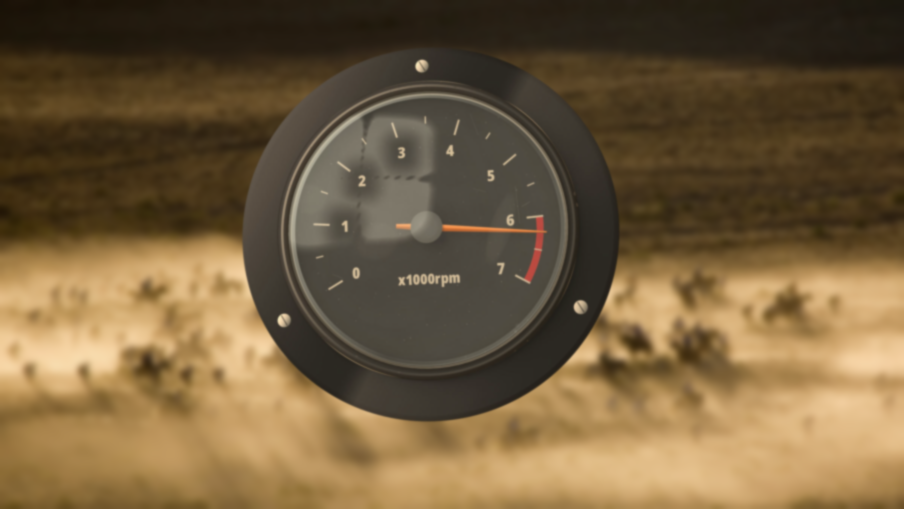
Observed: 6250 rpm
